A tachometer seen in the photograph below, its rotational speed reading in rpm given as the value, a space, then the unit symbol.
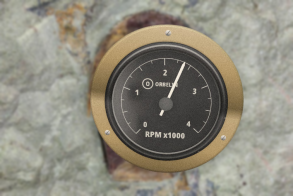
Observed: 2375 rpm
